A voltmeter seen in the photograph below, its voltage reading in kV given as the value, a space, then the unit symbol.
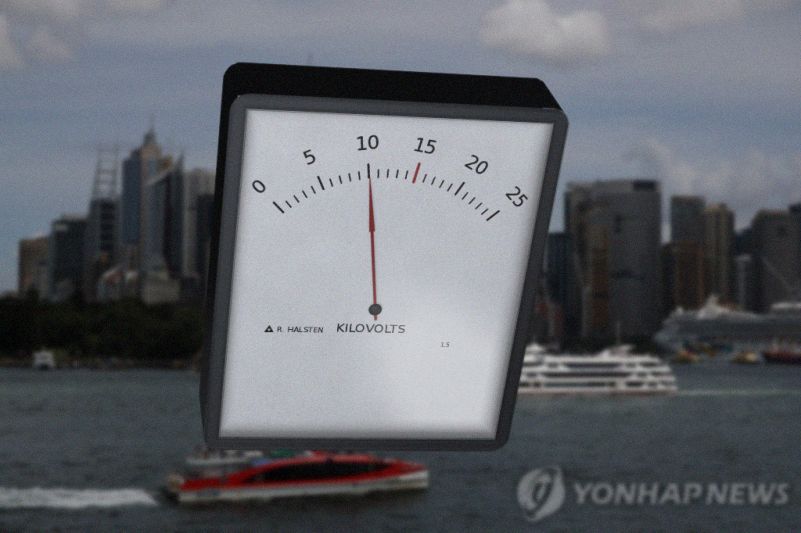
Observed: 10 kV
